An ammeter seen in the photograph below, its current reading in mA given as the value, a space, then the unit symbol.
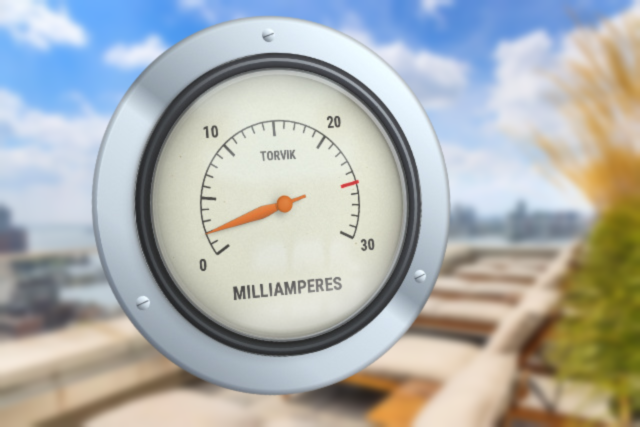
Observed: 2 mA
